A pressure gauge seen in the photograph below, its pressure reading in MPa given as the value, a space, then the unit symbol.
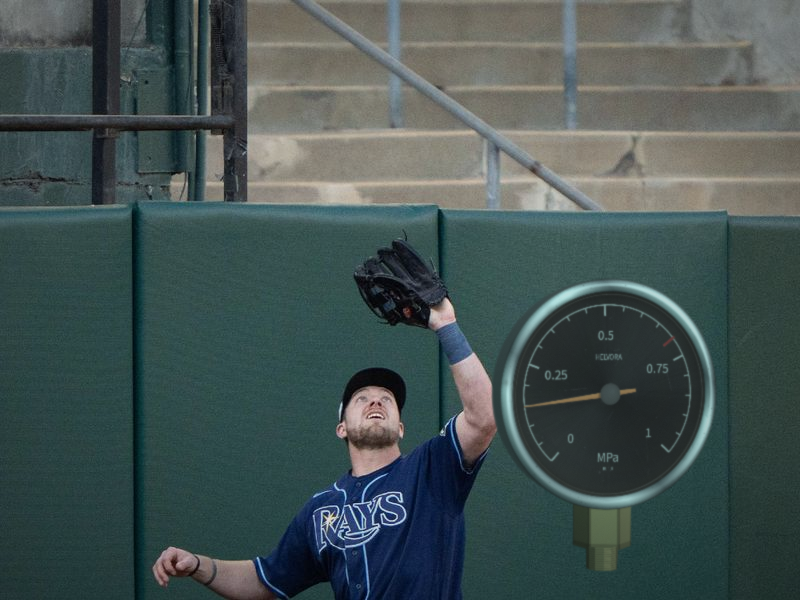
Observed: 0.15 MPa
